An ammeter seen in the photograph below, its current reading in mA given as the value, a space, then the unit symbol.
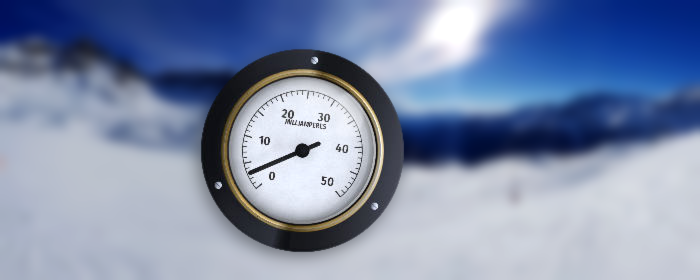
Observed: 3 mA
